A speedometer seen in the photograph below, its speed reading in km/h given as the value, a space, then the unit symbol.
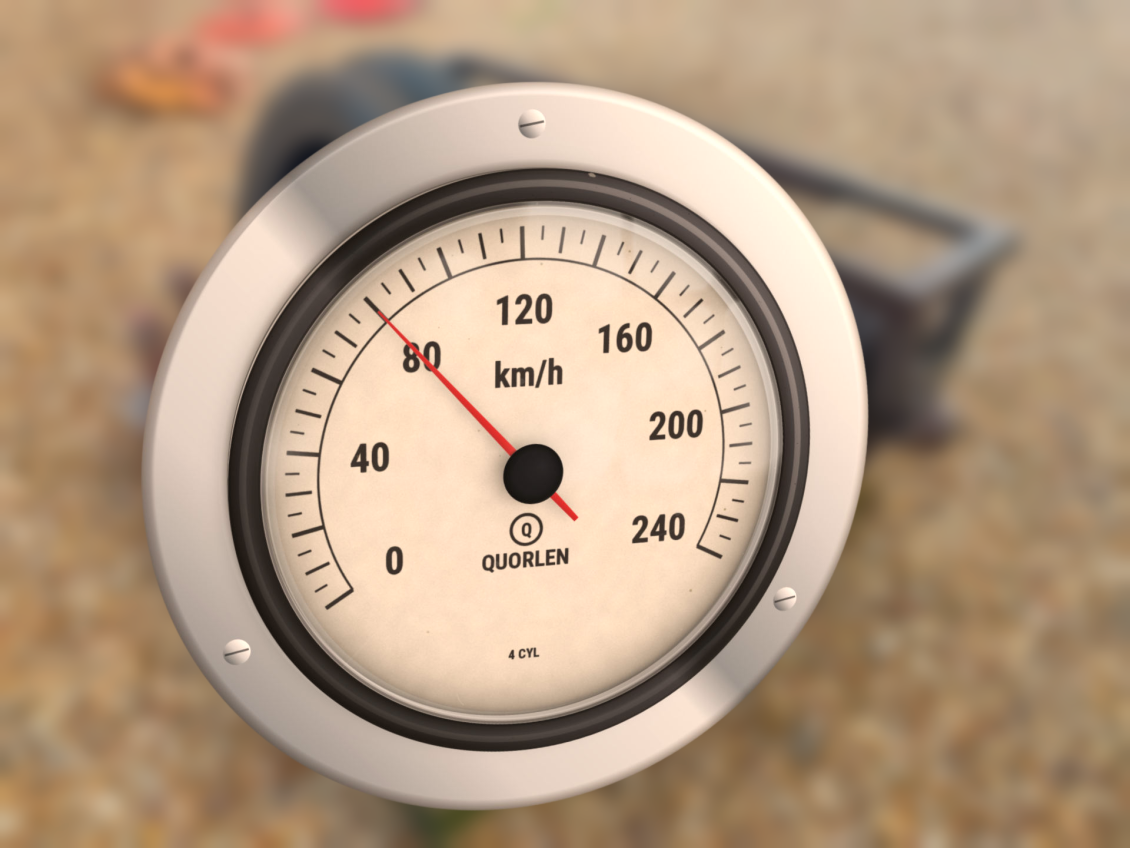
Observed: 80 km/h
